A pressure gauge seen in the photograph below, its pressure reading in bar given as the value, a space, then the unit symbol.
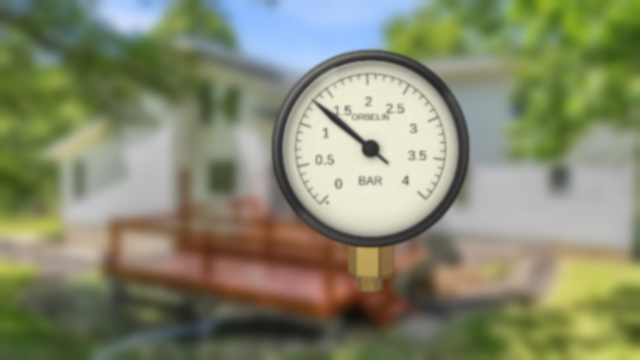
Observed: 1.3 bar
